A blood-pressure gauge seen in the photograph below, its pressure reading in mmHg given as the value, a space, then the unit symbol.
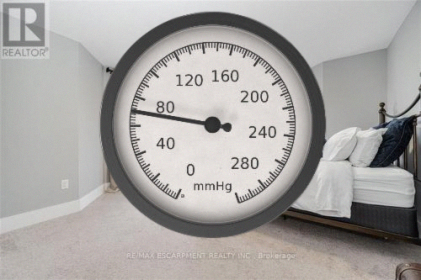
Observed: 70 mmHg
